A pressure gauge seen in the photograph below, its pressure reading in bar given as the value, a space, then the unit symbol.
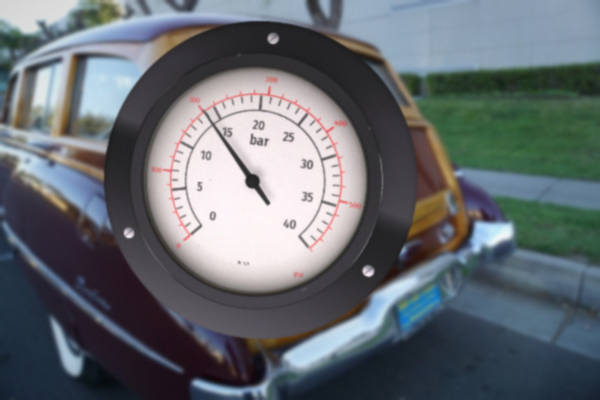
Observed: 14 bar
